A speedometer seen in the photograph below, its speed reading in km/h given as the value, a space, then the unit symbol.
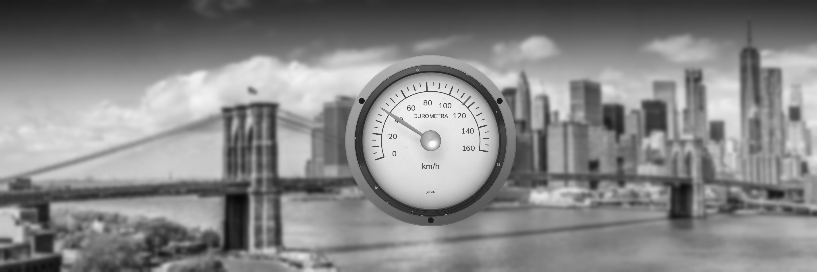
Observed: 40 km/h
